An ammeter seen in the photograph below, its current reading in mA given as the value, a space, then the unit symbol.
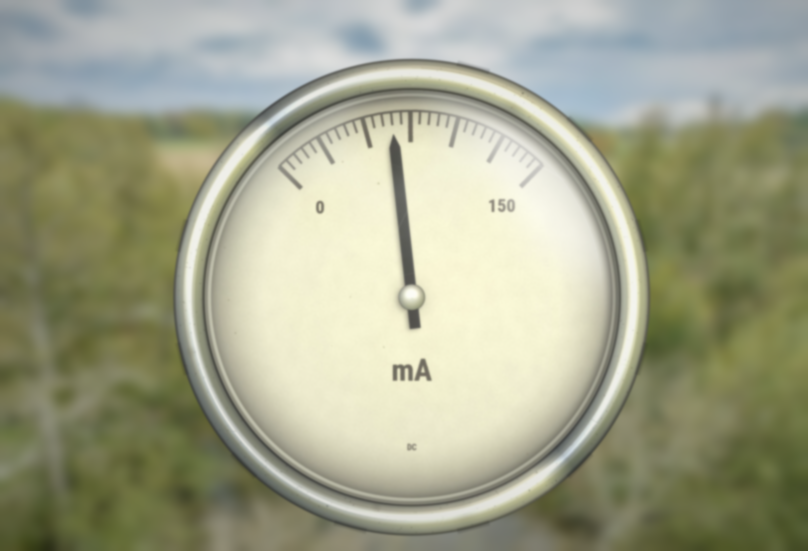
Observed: 65 mA
